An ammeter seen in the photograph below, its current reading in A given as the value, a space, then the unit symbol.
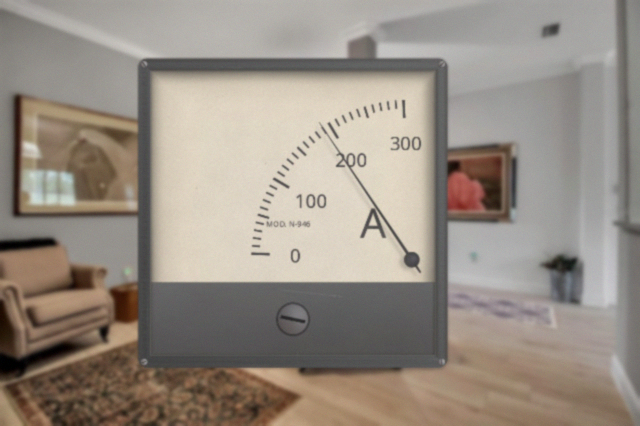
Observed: 190 A
